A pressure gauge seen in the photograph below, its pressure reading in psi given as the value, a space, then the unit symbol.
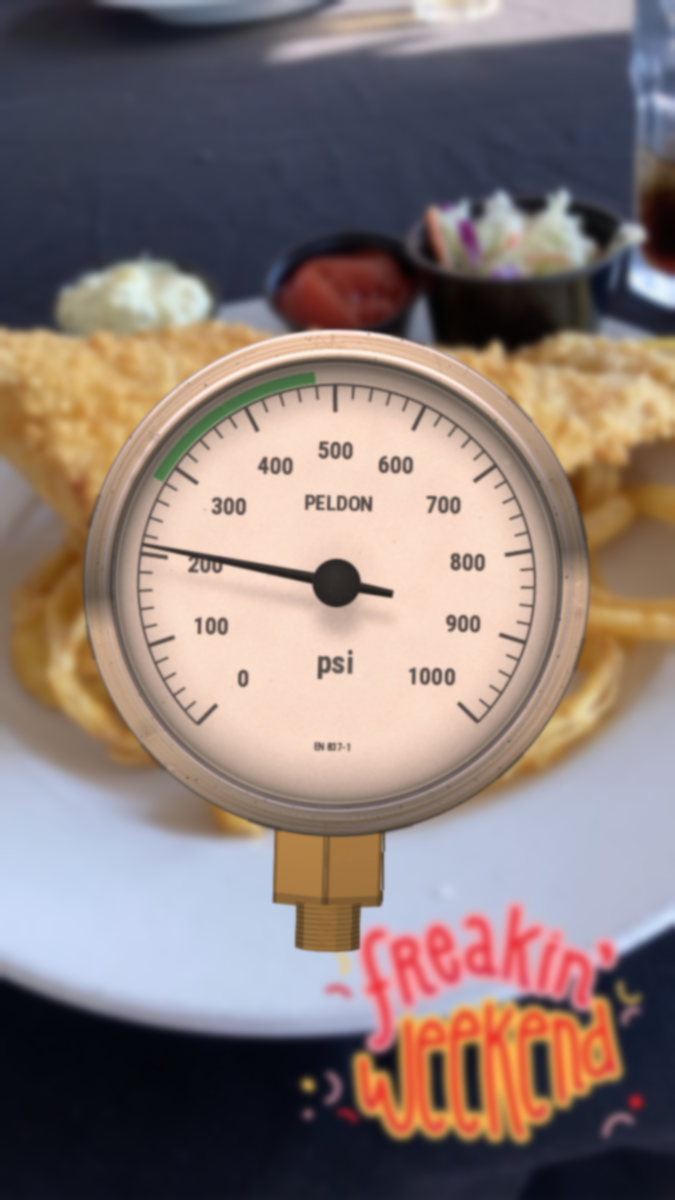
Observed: 210 psi
